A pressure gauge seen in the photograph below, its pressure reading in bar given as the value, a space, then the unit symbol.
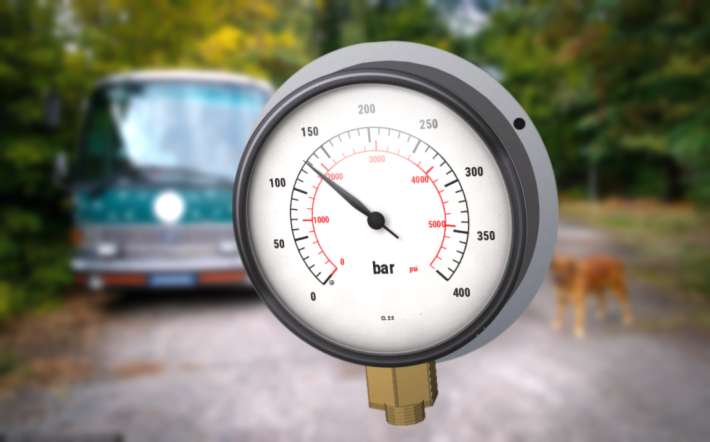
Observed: 130 bar
